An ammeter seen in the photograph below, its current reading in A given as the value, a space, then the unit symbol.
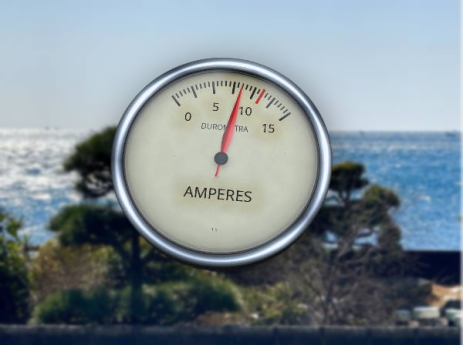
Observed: 8.5 A
